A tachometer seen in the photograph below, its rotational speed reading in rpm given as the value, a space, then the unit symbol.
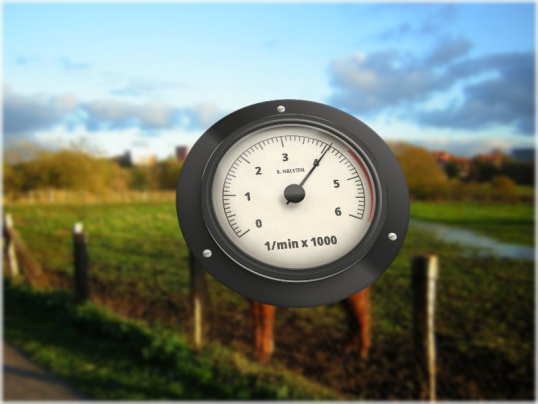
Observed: 4100 rpm
